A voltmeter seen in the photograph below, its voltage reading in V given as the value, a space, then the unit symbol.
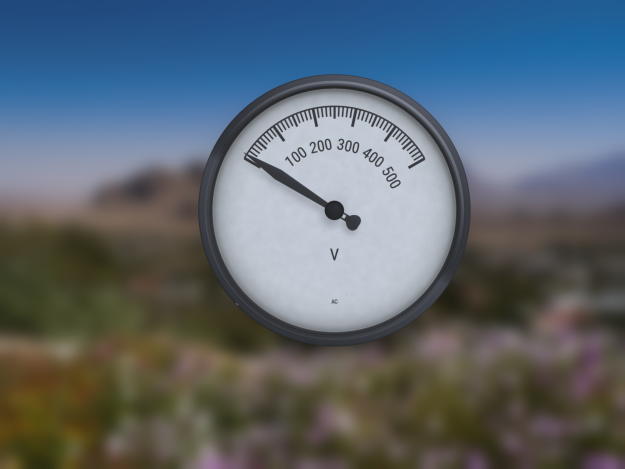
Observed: 10 V
